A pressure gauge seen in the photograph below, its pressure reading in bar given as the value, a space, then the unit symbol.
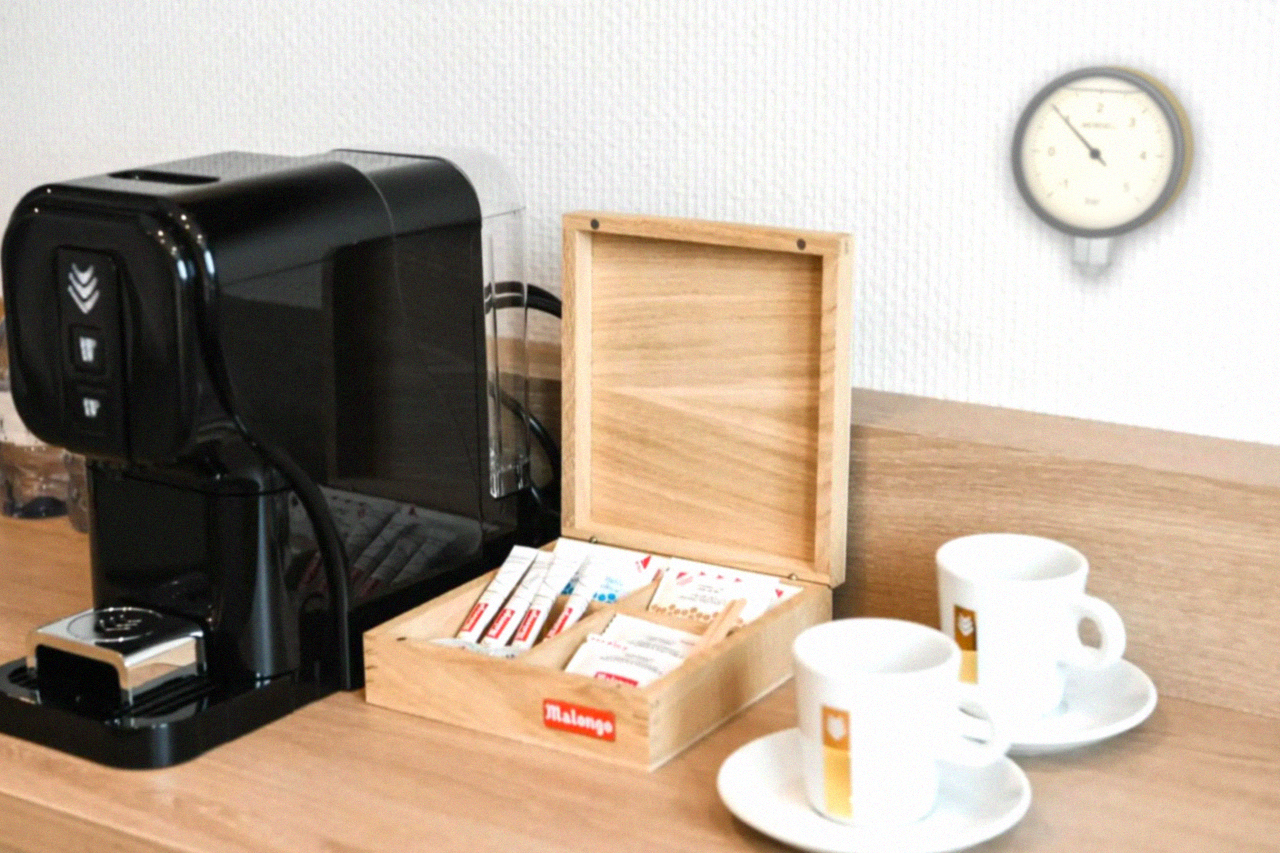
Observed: 1 bar
